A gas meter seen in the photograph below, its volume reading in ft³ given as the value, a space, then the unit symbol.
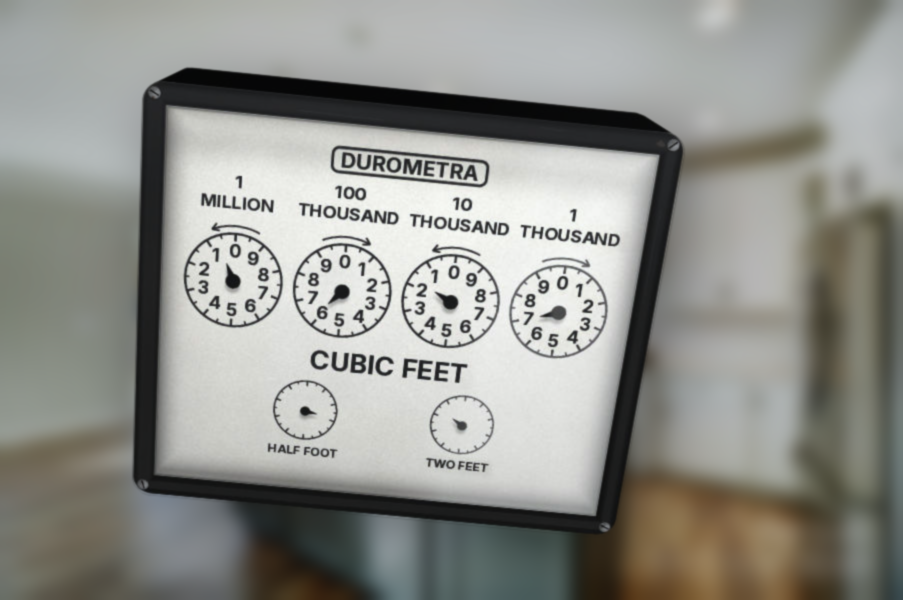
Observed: 61700 ft³
